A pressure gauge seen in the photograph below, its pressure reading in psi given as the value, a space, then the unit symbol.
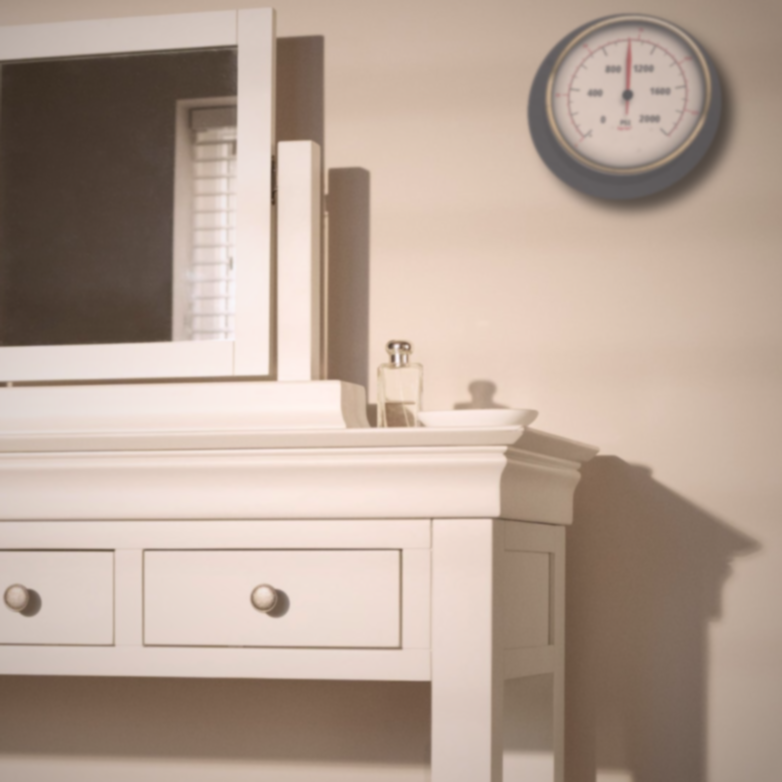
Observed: 1000 psi
